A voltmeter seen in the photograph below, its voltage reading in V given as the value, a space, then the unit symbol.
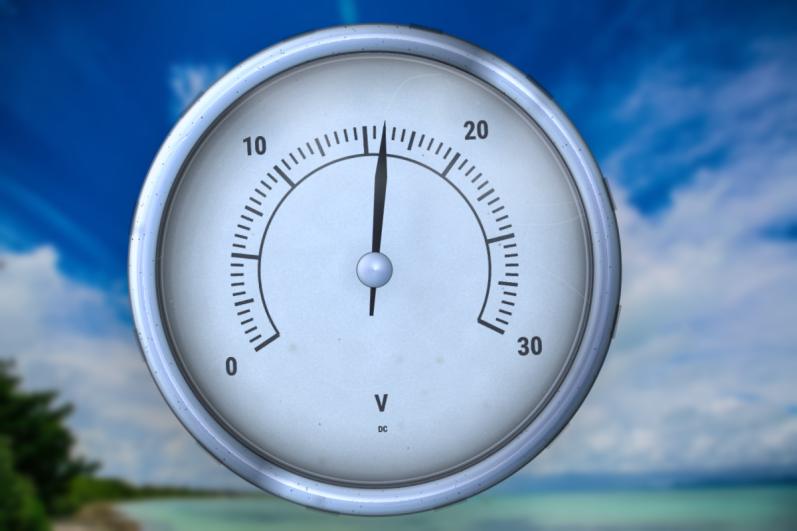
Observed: 16 V
